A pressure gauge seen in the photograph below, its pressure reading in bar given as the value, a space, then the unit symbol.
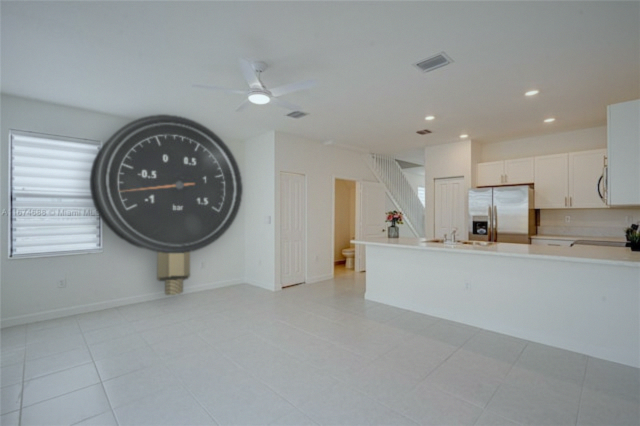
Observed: -0.8 bar
